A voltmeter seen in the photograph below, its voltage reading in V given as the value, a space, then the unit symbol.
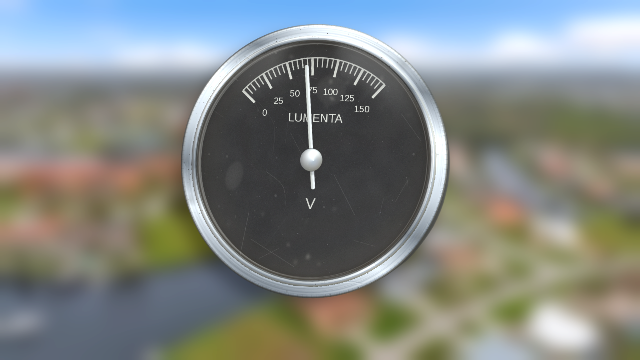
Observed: 70 V
